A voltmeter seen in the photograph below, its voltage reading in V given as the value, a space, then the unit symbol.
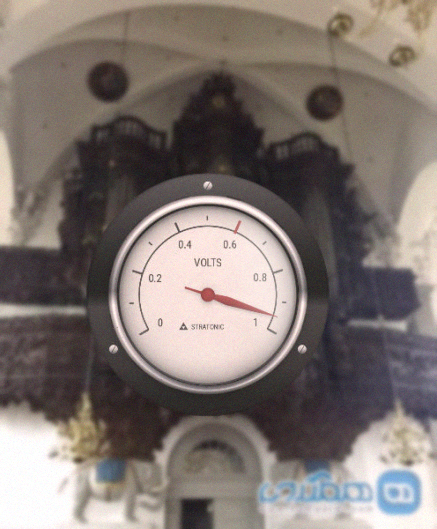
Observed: 0.95 V
